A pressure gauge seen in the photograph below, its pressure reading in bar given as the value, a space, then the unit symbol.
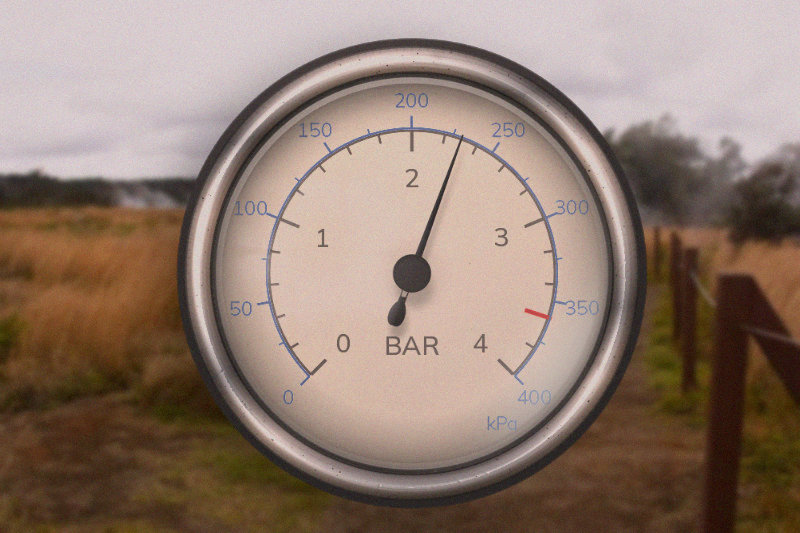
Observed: 2.3 bar
